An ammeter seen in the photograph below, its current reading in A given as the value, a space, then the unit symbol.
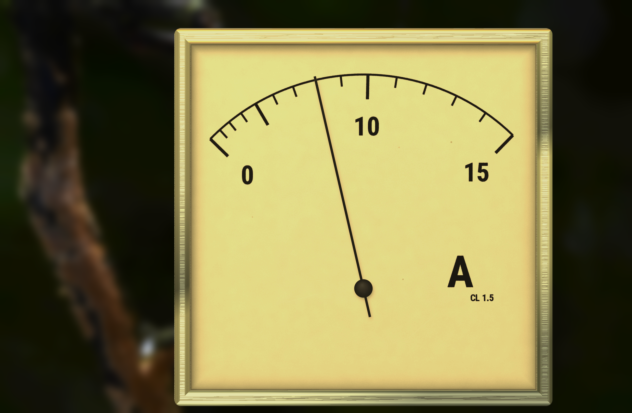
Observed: 8 A
